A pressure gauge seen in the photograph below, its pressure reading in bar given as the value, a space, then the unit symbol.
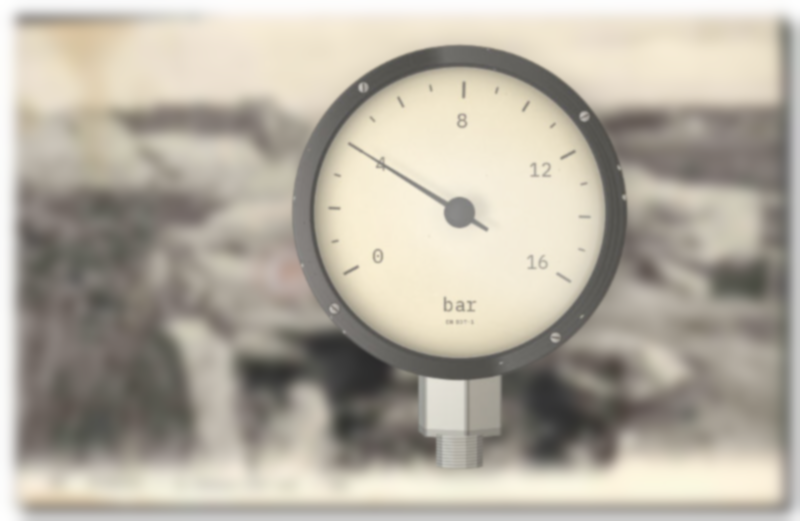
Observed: 4 bar
